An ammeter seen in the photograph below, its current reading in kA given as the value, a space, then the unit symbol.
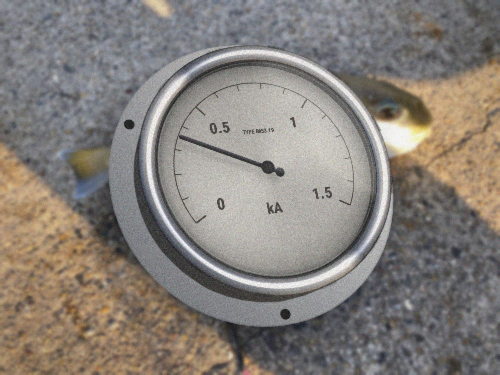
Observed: 0.35 kA
